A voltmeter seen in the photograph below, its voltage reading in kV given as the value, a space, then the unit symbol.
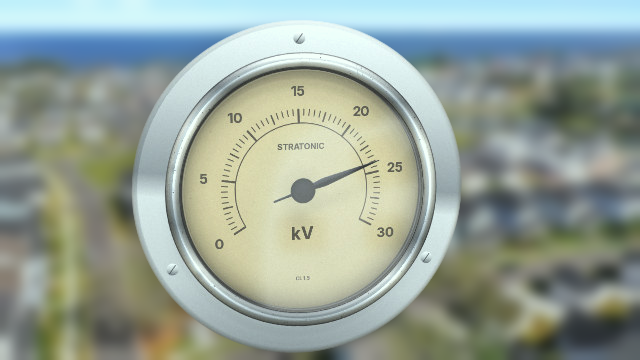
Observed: 24 kV
